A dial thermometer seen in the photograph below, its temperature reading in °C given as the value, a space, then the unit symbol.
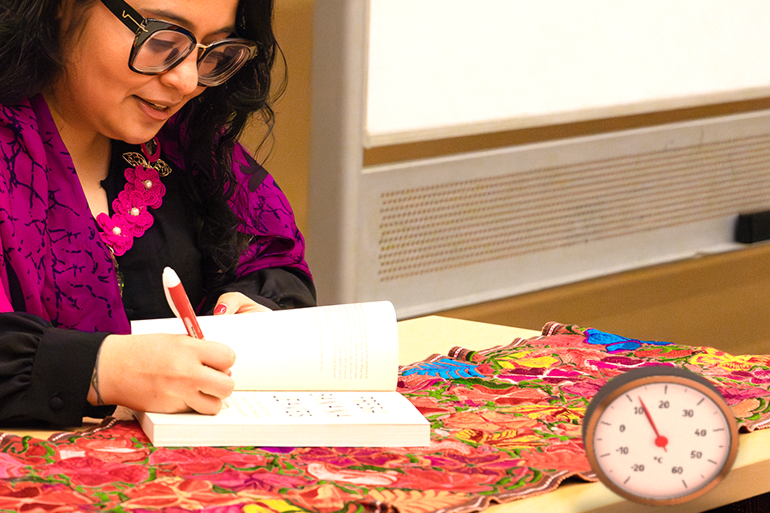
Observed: 12.5 °C
